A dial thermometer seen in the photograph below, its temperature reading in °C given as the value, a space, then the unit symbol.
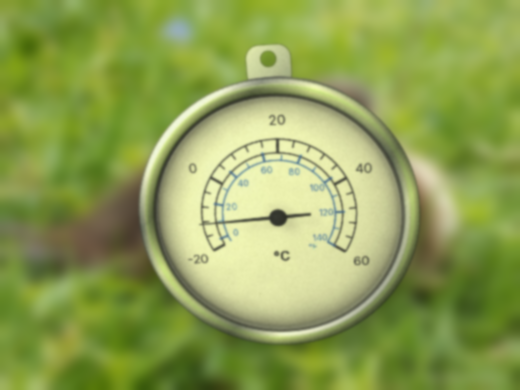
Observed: -12 °C
